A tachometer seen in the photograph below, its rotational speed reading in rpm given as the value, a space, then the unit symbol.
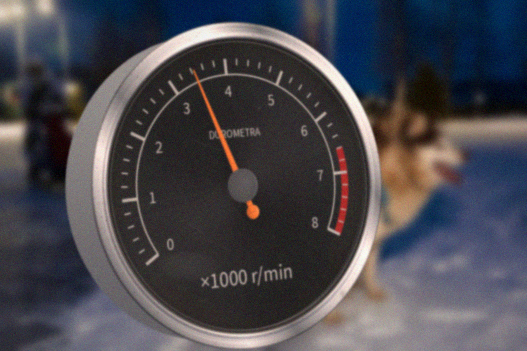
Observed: 3400 rpm
